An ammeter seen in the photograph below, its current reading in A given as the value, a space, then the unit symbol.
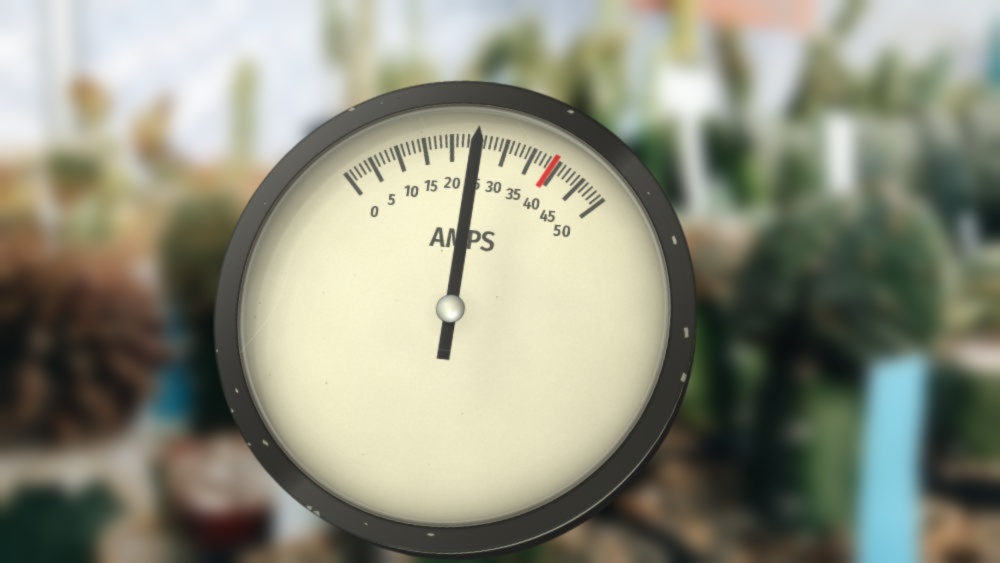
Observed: 25 A
